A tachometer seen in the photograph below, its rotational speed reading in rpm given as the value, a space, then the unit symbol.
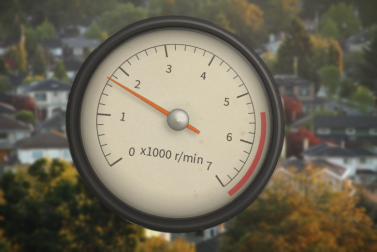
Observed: 1700 rpm
